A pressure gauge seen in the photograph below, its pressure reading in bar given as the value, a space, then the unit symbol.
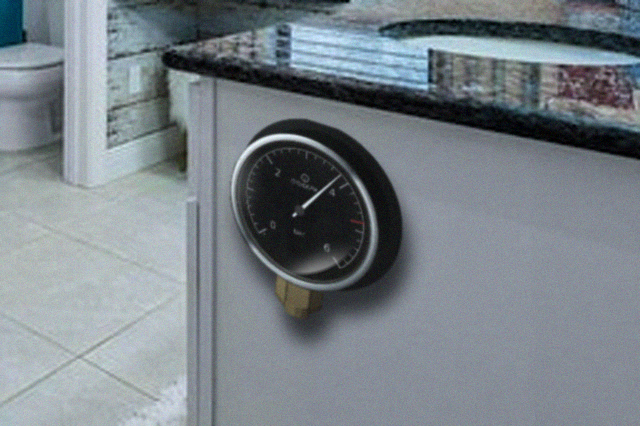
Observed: 3.8 bar
